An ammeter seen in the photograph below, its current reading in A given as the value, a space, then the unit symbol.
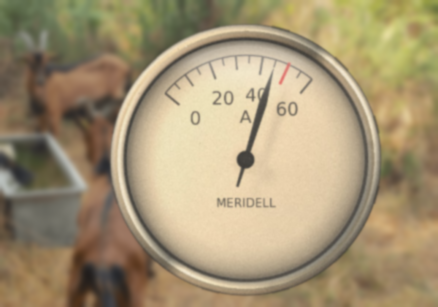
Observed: 45 A
